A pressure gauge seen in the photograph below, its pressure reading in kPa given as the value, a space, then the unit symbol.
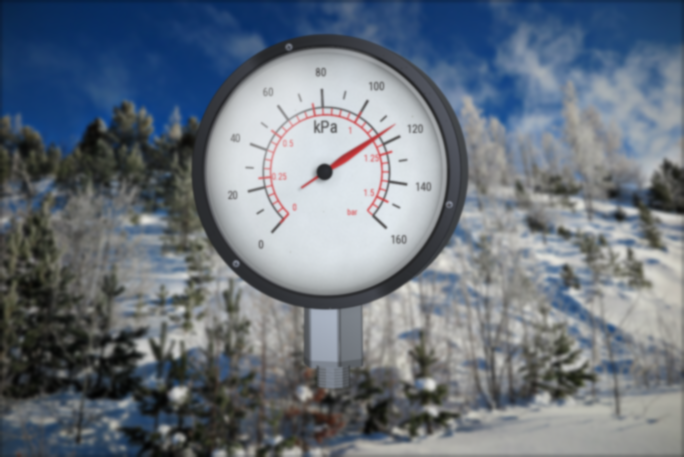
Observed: 115 kPa
